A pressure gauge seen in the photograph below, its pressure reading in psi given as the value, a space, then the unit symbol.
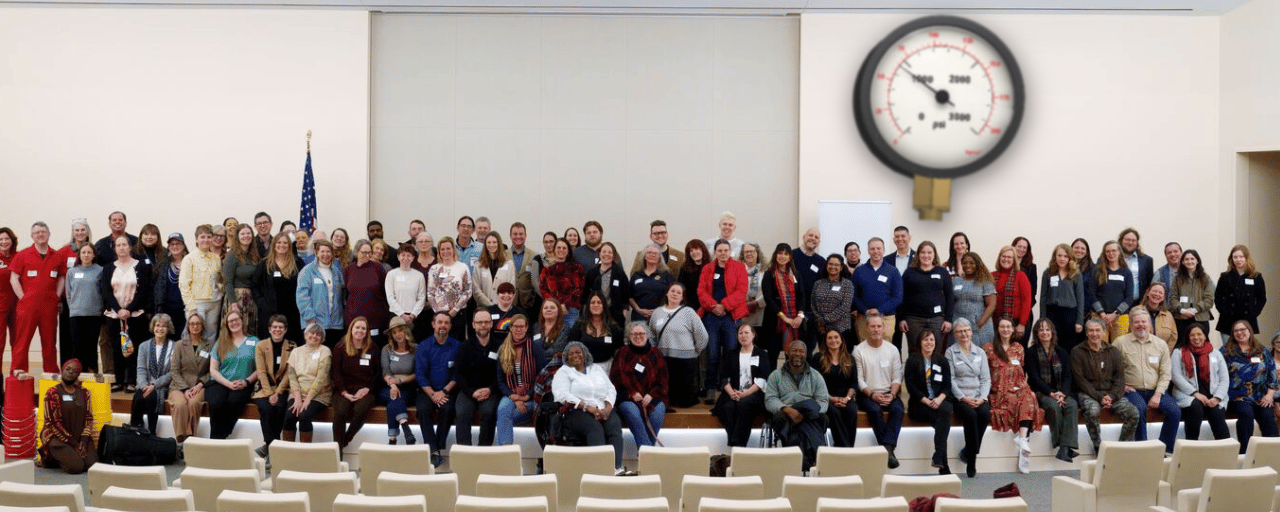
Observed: 900 psi
